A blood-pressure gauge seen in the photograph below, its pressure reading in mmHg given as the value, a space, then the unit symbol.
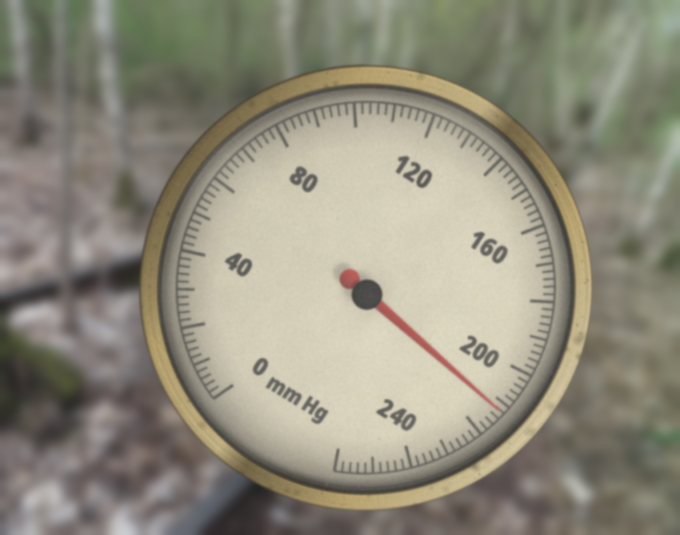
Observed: 212 mmHg
